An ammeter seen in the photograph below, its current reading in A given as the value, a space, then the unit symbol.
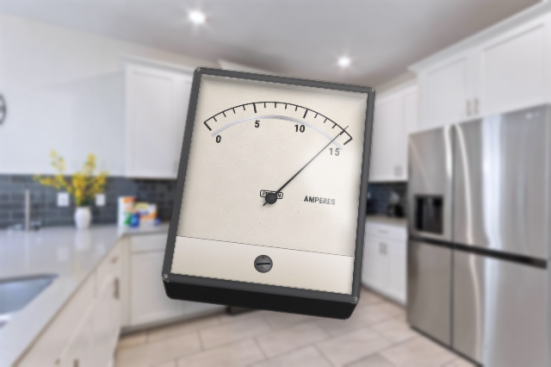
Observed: 14 A
